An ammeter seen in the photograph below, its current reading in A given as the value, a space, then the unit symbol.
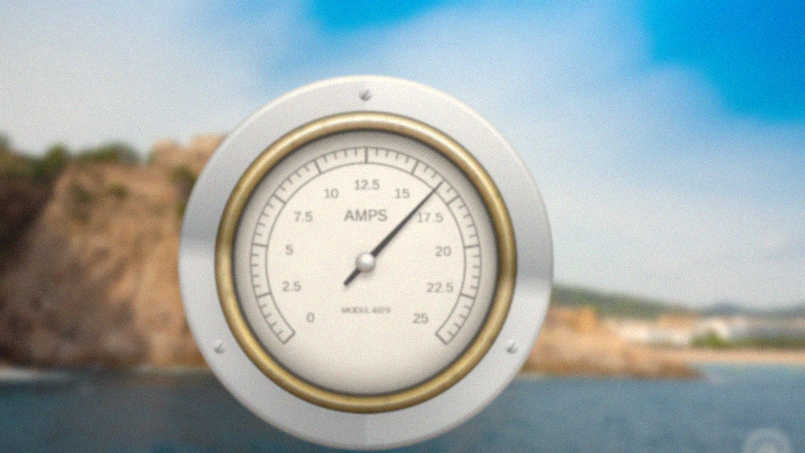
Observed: 16.5 A
